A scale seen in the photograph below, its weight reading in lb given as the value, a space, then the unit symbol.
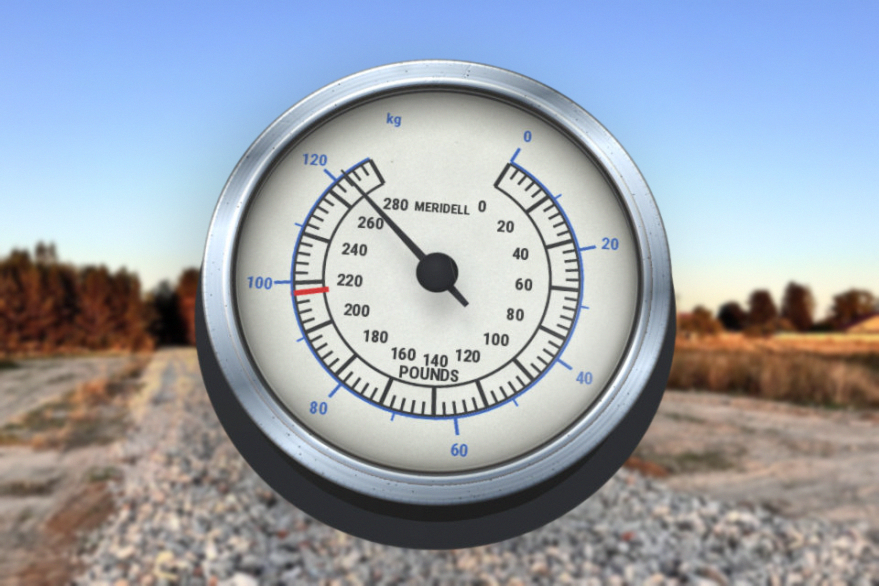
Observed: 268 lb
